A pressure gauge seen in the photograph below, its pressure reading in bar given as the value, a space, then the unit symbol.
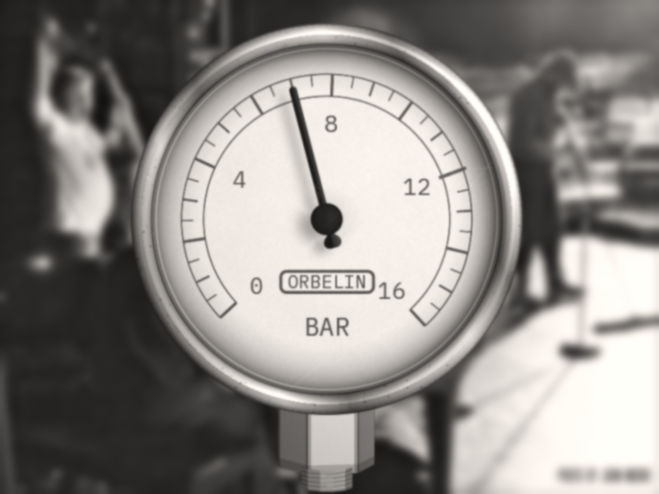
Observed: 7 bar
